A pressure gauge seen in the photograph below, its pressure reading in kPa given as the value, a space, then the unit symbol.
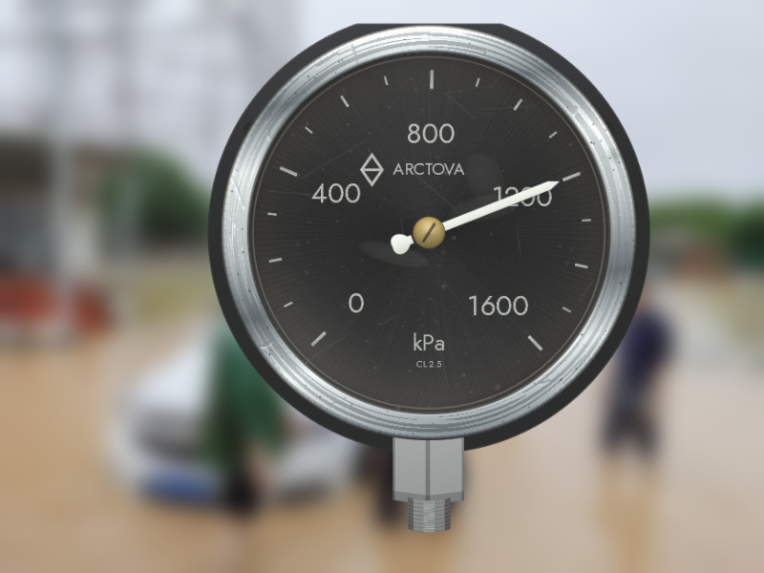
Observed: 1200 kPa
